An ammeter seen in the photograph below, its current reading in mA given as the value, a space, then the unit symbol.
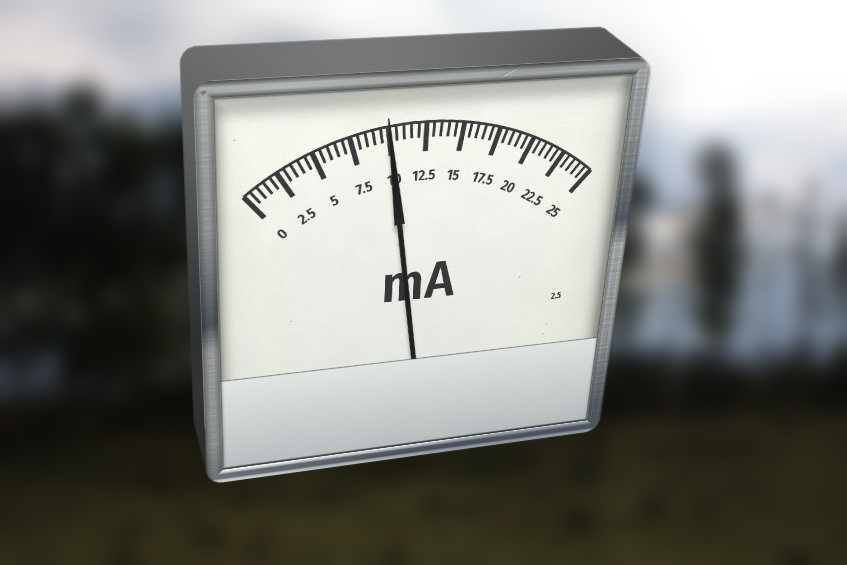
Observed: 10 mA
